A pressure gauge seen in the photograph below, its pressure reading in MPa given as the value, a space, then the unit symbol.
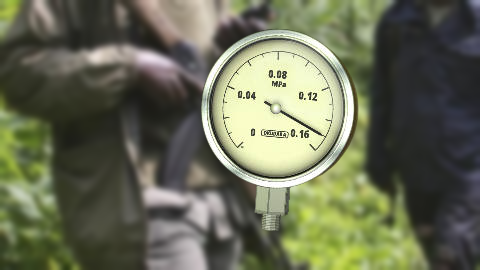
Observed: 0.15 MPa
